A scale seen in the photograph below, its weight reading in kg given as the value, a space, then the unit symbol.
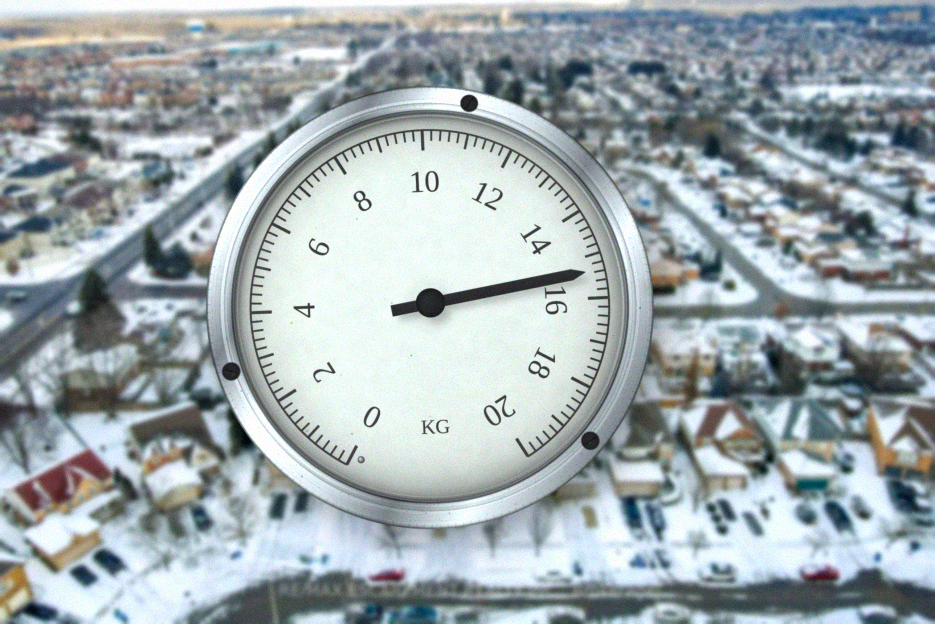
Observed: 15.4 kg
